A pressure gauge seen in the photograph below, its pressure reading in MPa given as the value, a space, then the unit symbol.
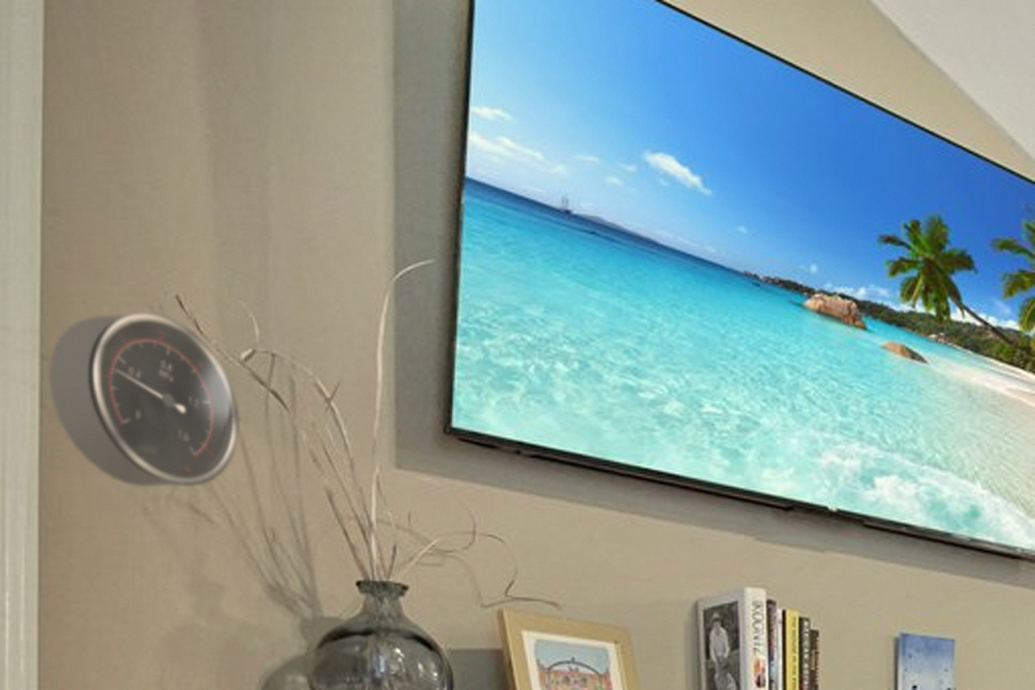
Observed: 0.3 MPa
